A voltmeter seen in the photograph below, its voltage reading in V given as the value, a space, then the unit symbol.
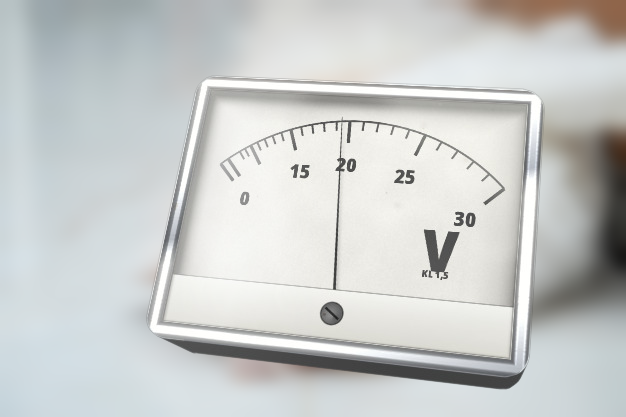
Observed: 19.5 V
